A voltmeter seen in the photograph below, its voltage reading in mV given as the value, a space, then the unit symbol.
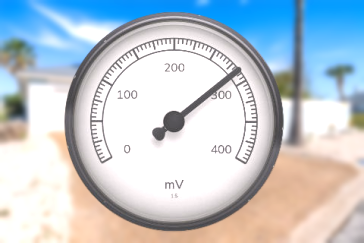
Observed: 285 mV
